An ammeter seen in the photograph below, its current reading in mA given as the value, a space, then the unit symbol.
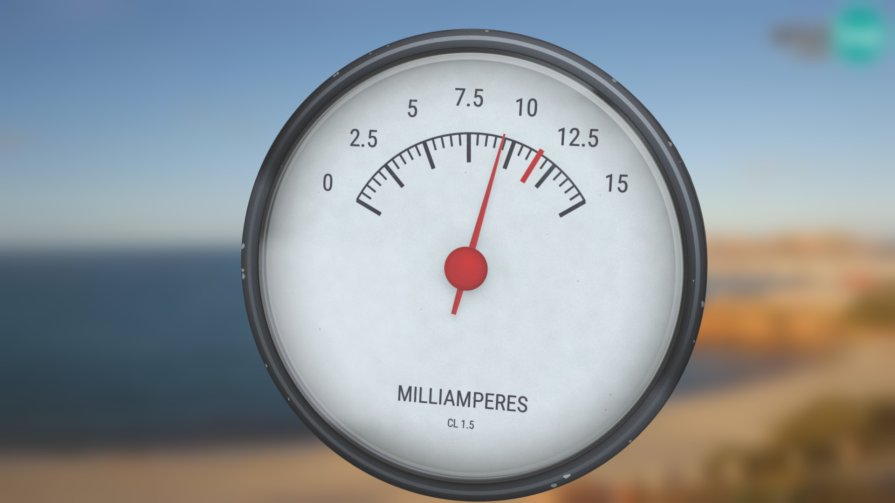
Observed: 9.5 mA
